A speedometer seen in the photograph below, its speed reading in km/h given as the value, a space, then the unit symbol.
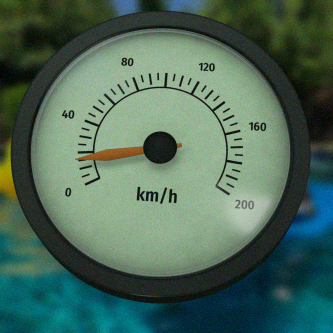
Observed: 15 km/h
